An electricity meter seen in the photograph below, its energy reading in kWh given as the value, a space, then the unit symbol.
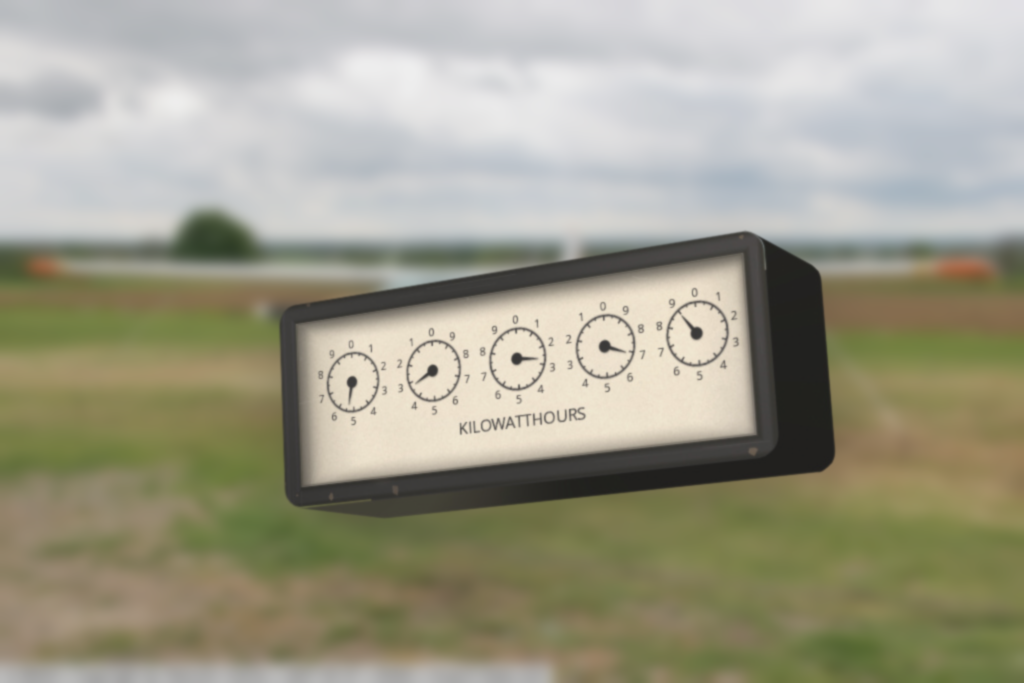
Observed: 53269 kWh
